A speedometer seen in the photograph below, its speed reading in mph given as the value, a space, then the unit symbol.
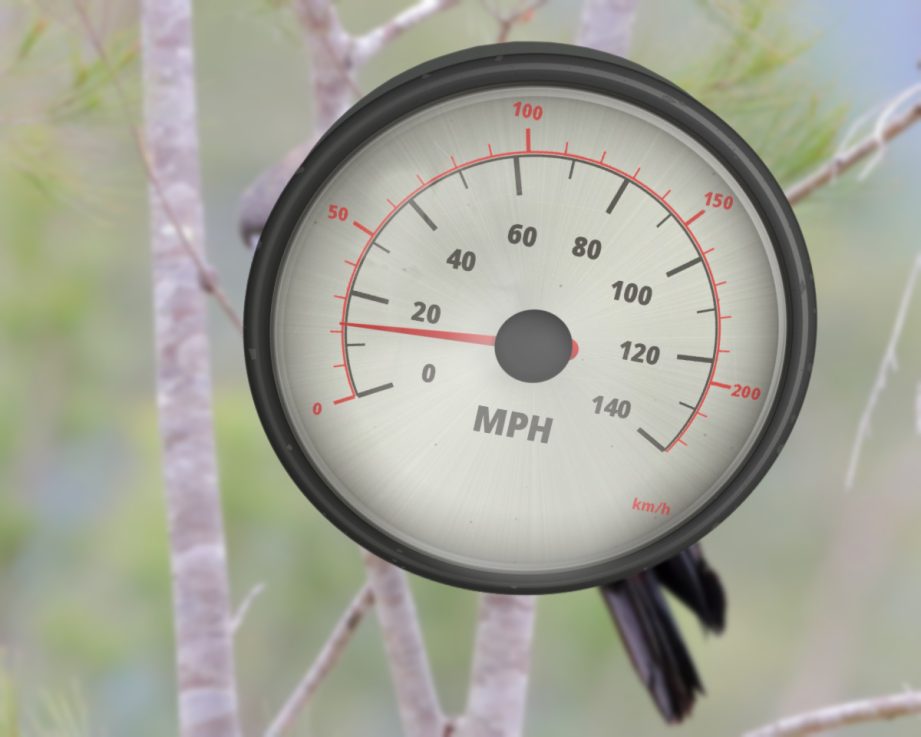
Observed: 15 mph
